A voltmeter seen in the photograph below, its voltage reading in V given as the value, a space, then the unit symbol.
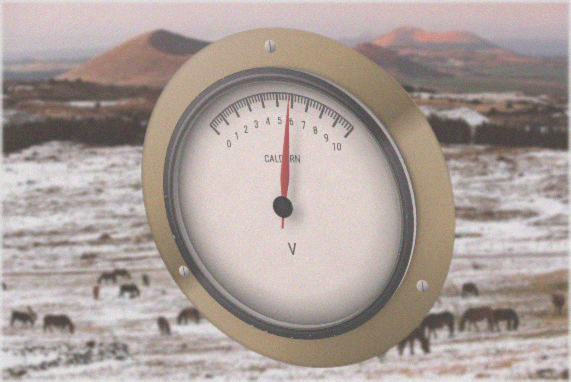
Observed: 6 V
